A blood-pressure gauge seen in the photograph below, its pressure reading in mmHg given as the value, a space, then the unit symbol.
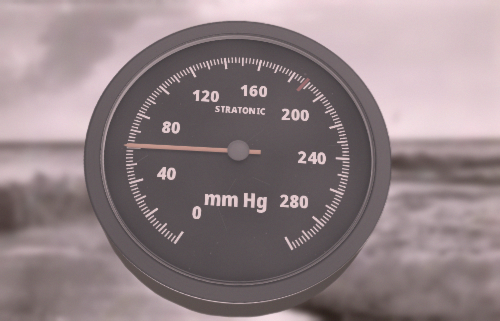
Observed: 60 mmHg
